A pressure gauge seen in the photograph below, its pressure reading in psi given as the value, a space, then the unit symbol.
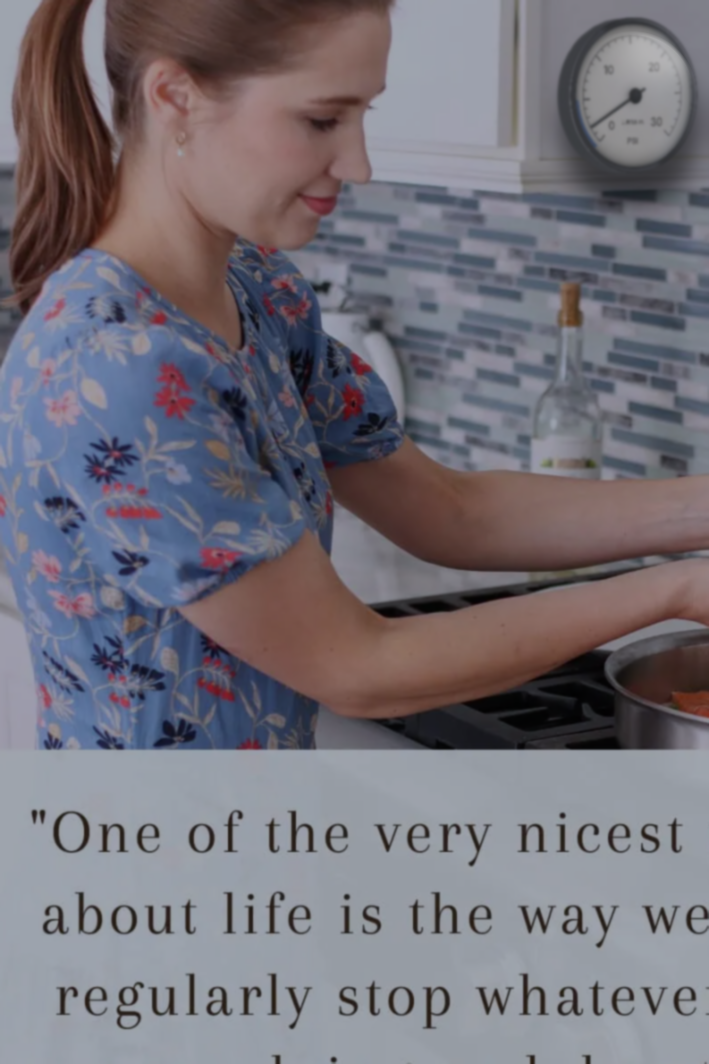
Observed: 2 psi
